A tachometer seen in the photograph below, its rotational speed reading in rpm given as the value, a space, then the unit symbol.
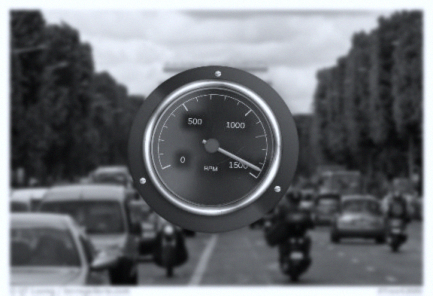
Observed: 1450 rpm
